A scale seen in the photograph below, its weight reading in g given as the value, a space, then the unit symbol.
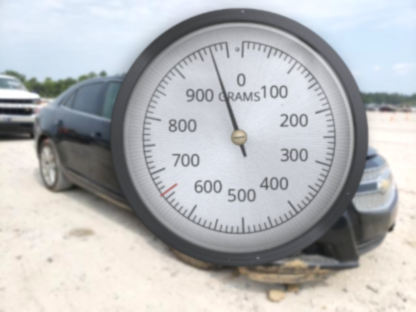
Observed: 970 g
